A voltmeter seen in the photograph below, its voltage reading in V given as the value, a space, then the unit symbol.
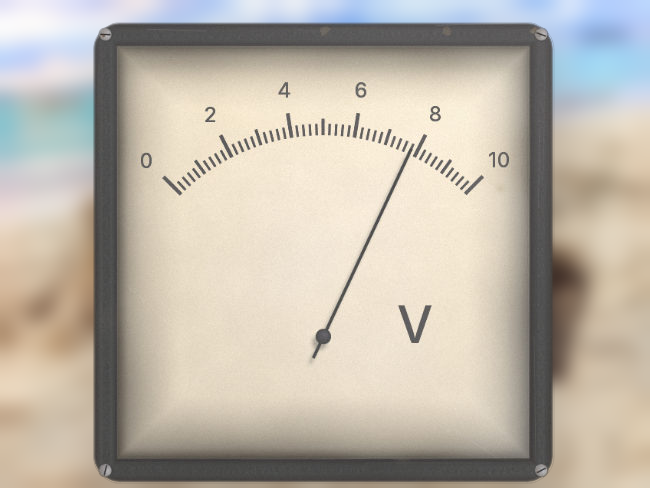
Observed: 7.8 V
